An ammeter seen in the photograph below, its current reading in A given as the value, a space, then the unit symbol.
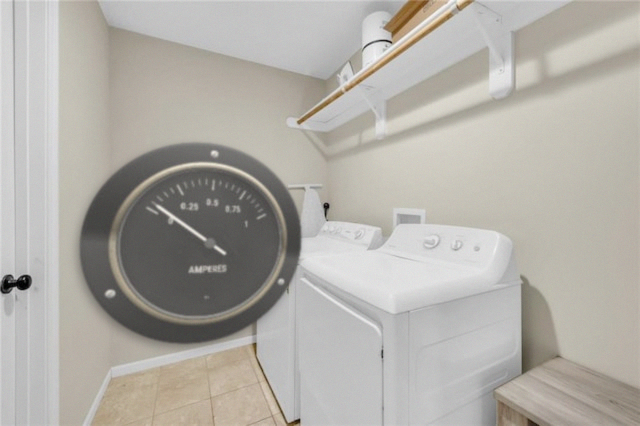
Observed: 0.05 A
